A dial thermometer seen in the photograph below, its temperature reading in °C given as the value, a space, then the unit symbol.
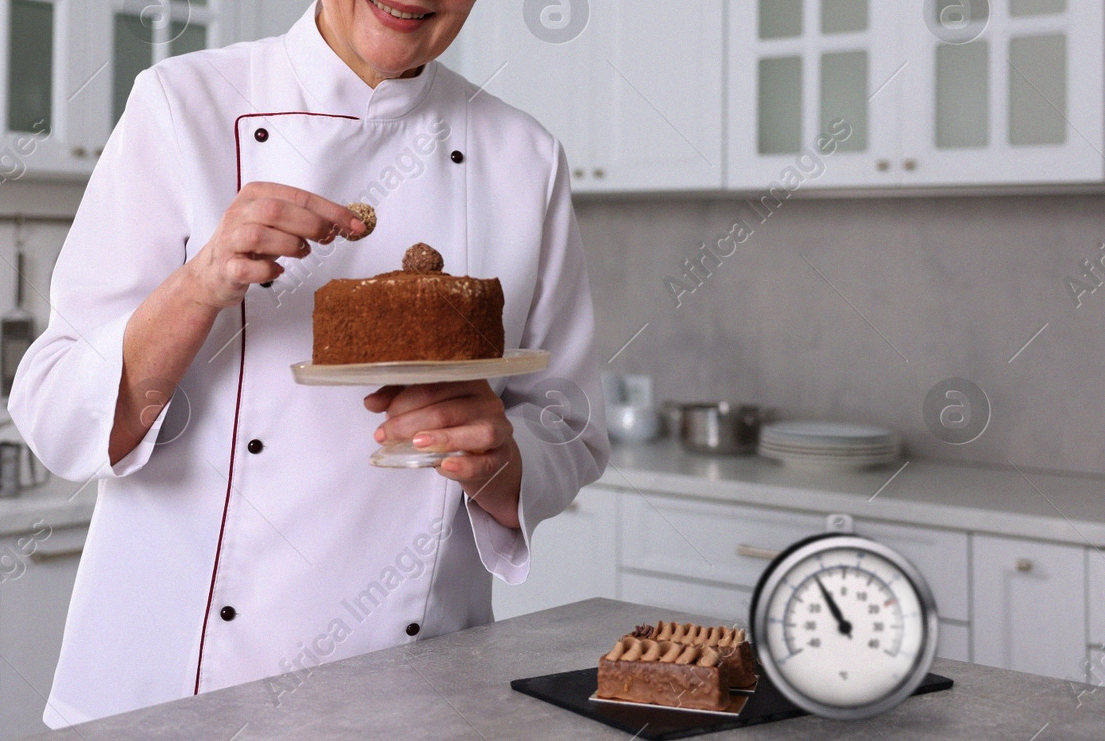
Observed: -10 °C
